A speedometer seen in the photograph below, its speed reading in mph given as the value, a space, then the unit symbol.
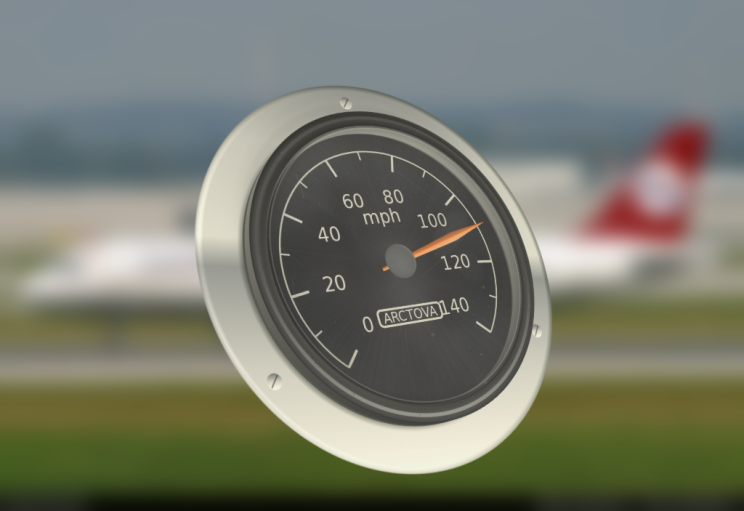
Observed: 110 mph
